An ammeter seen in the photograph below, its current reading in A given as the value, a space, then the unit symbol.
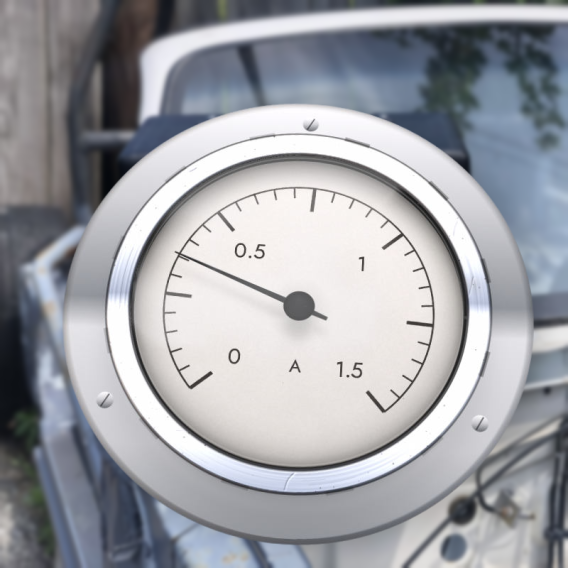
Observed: 0.35 A
